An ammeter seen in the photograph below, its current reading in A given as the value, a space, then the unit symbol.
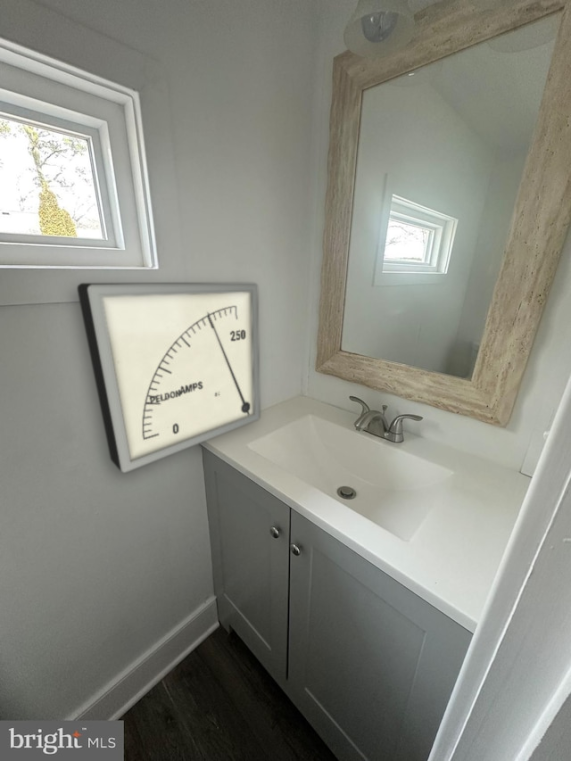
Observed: 200 A
